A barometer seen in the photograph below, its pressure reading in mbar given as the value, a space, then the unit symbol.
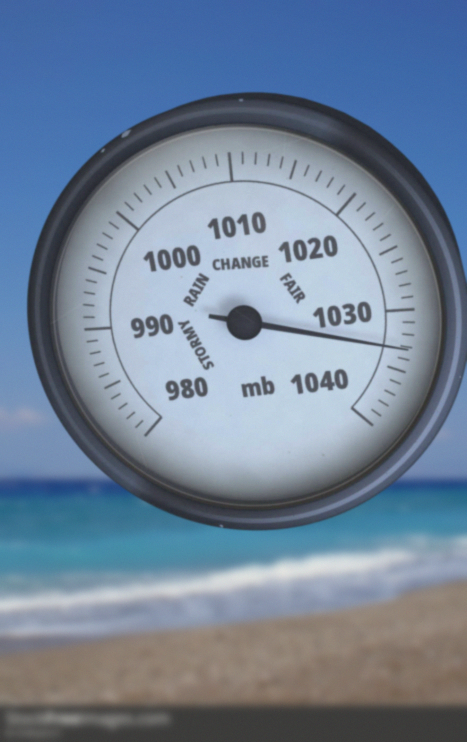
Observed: 1033 mbar
